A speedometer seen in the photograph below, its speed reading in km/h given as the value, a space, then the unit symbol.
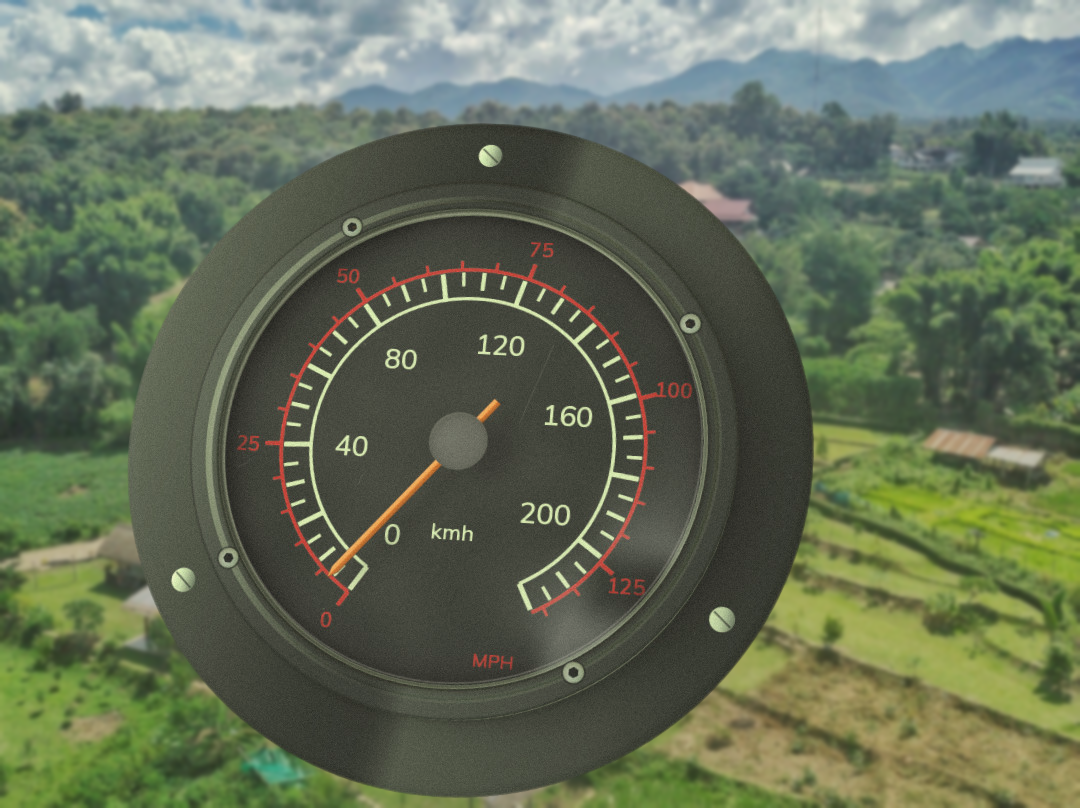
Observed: 5 km/h
